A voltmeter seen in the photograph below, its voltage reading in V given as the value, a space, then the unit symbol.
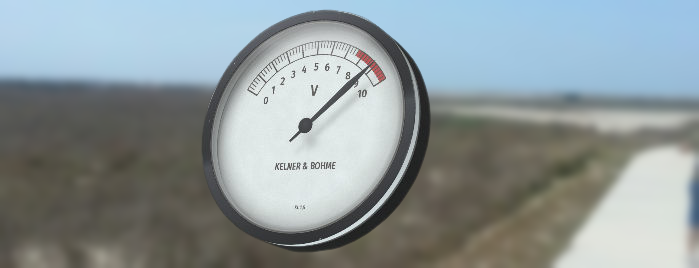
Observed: 9 V
